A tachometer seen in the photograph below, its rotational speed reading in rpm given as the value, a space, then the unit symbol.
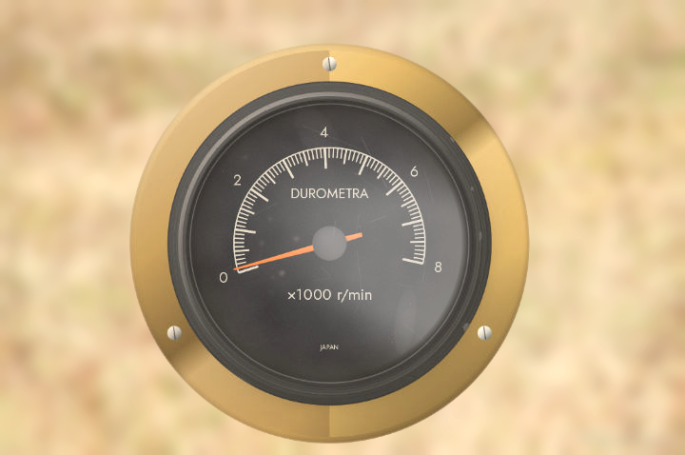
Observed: 100 rpm
